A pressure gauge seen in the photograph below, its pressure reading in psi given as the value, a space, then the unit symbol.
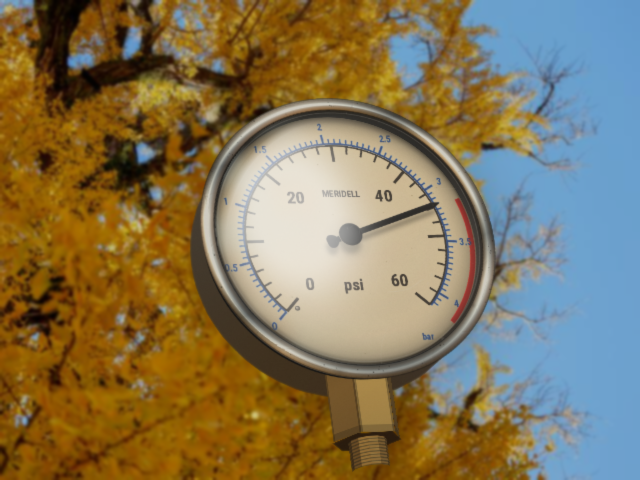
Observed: 46 psi
